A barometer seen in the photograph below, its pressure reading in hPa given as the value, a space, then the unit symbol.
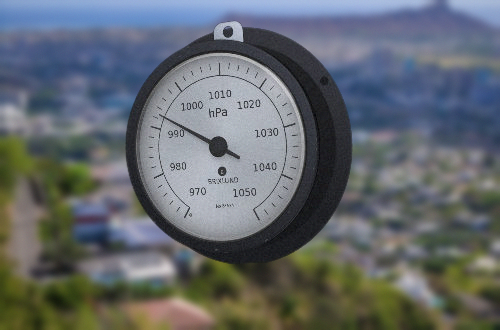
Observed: 993 hPa
